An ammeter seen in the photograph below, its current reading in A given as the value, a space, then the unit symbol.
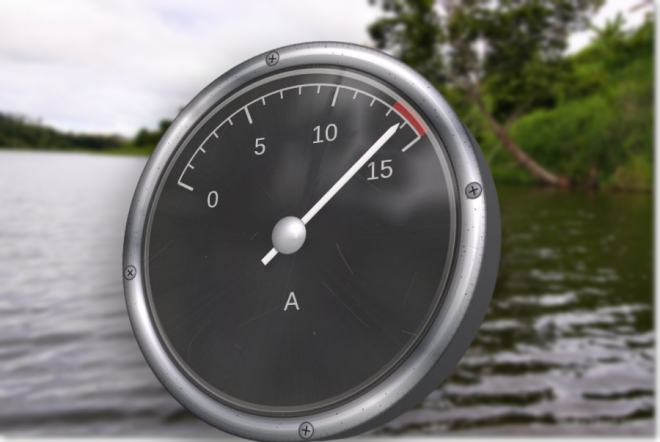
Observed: 14 A
